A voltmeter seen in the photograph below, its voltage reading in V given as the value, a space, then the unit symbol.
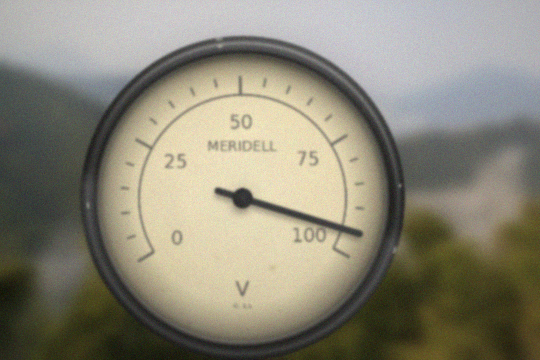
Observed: 95 V
